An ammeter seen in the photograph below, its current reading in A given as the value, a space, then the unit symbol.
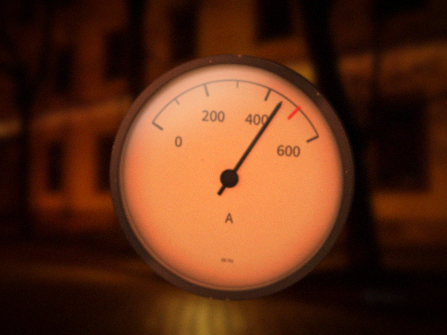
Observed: 450 A
